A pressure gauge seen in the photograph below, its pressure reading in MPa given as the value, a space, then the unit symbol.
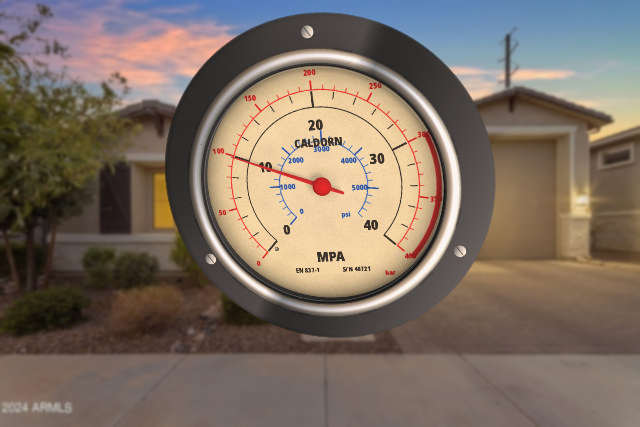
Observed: 10 MPa
